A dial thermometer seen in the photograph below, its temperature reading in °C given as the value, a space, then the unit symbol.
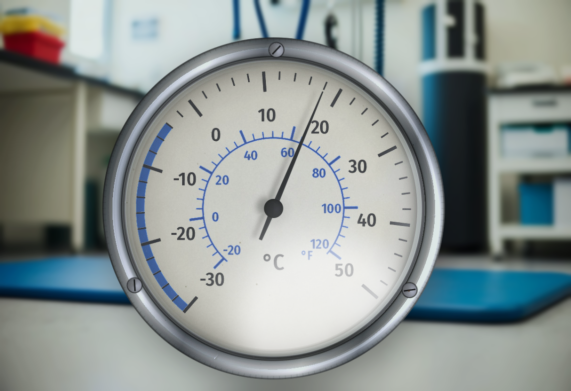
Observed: 18 °C
